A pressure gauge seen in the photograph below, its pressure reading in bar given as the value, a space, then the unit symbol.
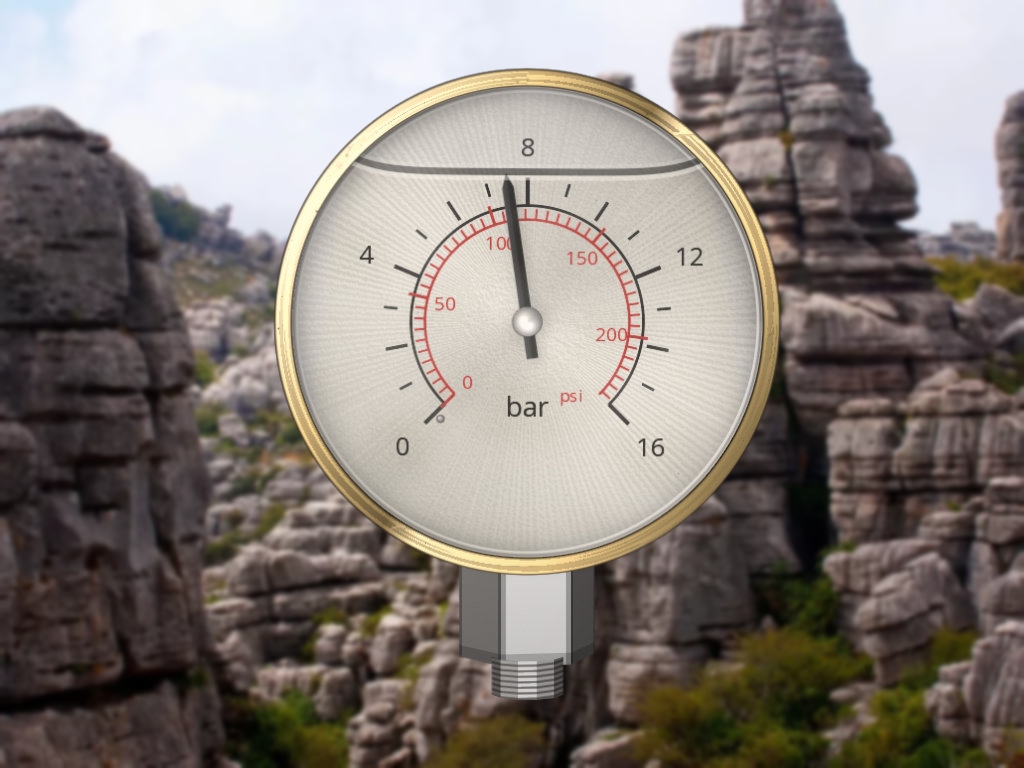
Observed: 7.5 bar
